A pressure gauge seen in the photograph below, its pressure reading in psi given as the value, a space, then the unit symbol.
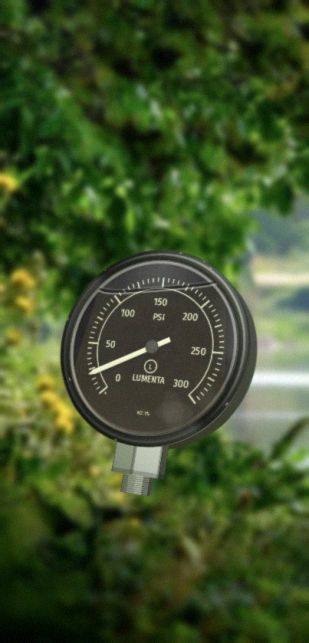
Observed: 20 psi
